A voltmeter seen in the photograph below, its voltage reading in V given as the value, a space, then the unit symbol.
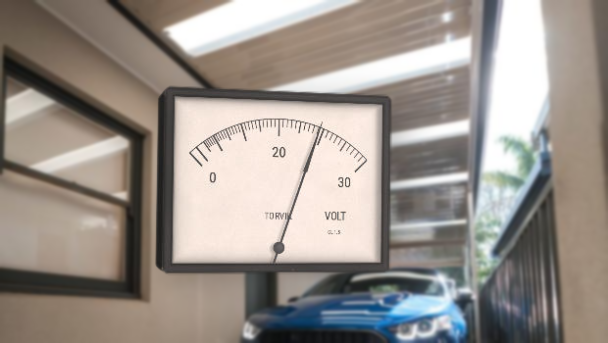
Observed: 24.5 V
